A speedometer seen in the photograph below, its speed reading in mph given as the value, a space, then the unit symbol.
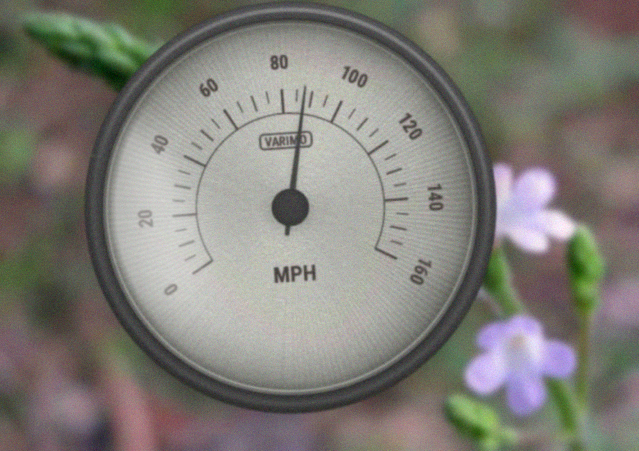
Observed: 87.5 mph
